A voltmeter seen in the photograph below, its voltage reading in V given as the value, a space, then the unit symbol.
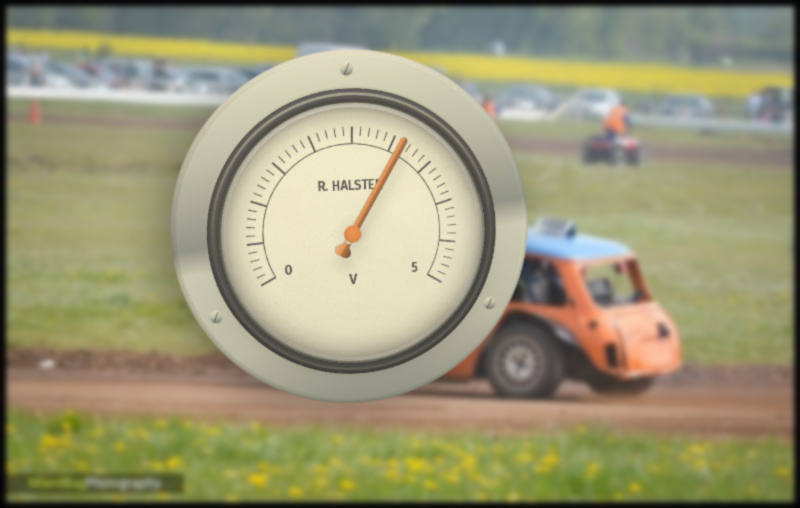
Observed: 3.1 V
